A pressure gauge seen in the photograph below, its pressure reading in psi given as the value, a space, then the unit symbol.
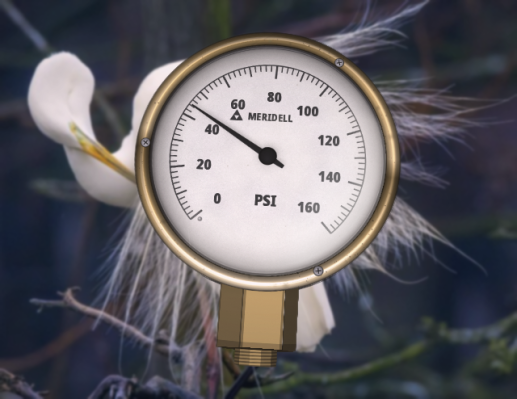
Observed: 44 psi
